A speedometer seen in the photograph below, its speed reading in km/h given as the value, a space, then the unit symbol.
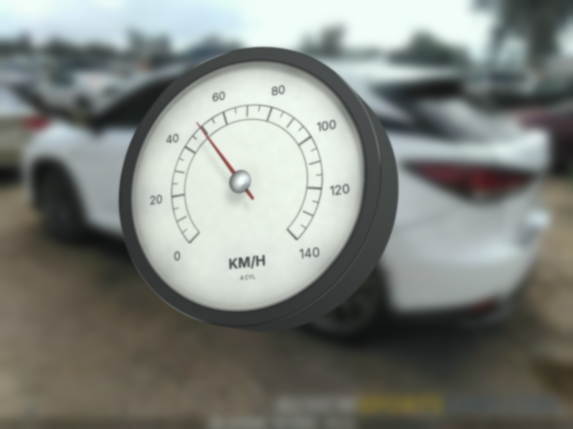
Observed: 50 km/h
